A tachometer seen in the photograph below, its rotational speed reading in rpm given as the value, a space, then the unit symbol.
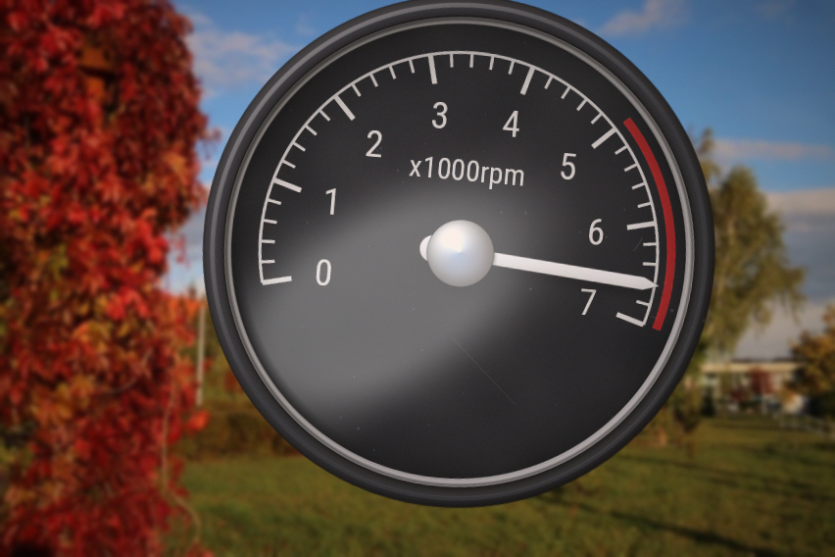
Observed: 6600 rpm
